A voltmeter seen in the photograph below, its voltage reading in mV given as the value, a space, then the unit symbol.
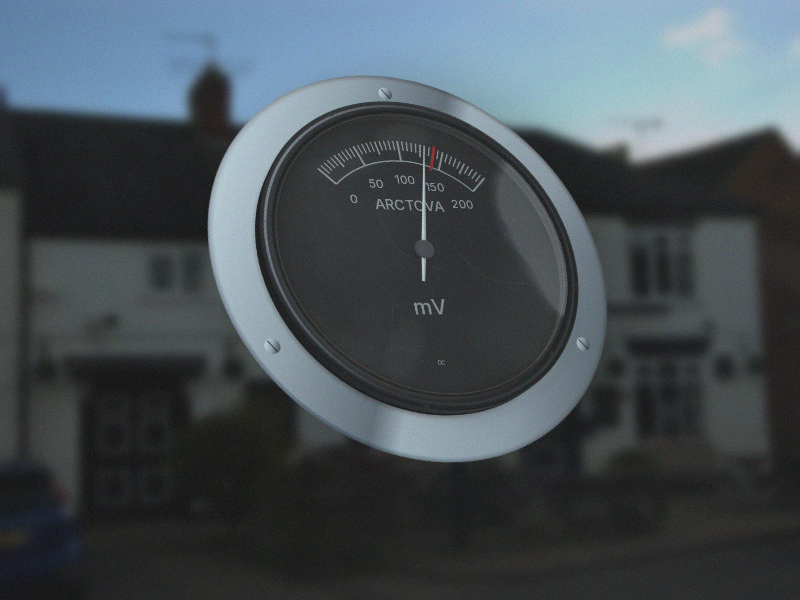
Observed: 125 mV
